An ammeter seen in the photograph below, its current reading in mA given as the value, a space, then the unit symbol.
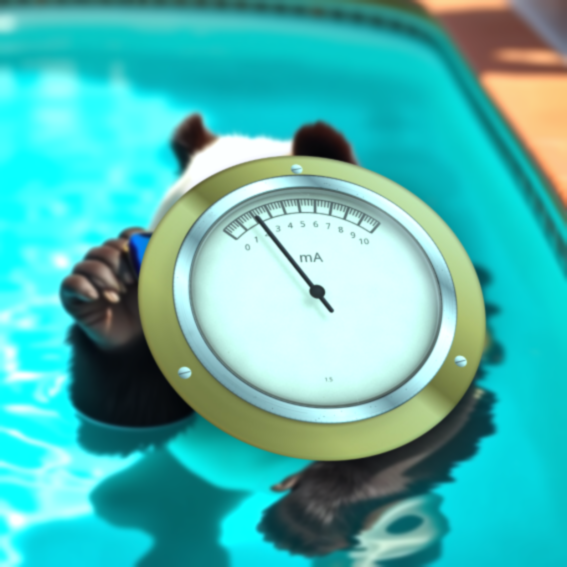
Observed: 2 mA
